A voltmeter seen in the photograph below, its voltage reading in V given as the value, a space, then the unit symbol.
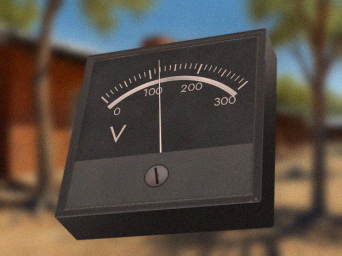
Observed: 120 V
